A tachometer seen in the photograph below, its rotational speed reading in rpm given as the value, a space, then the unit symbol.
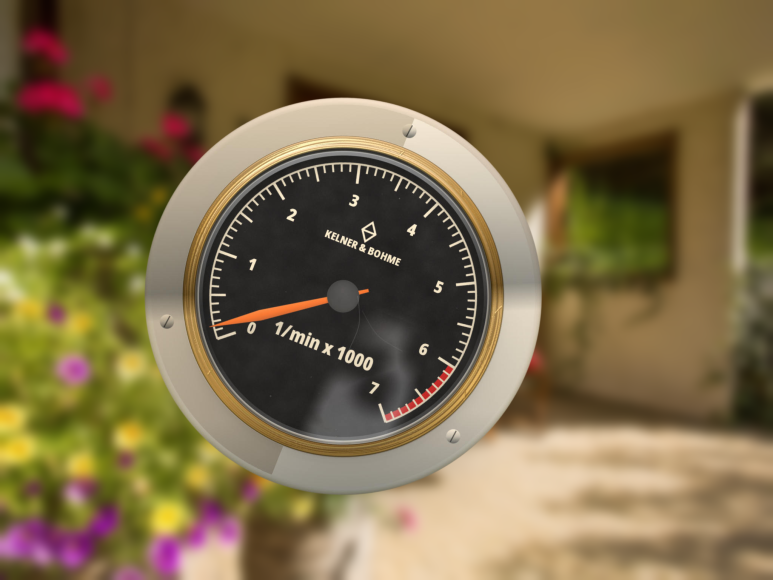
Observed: 150 rpm
